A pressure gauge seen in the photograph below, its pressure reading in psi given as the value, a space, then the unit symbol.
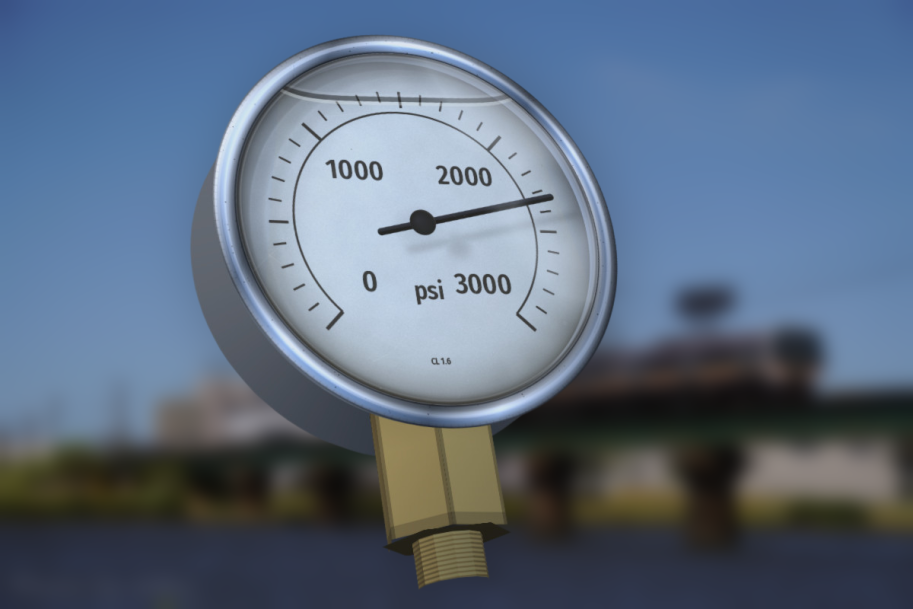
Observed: 2350 psi
